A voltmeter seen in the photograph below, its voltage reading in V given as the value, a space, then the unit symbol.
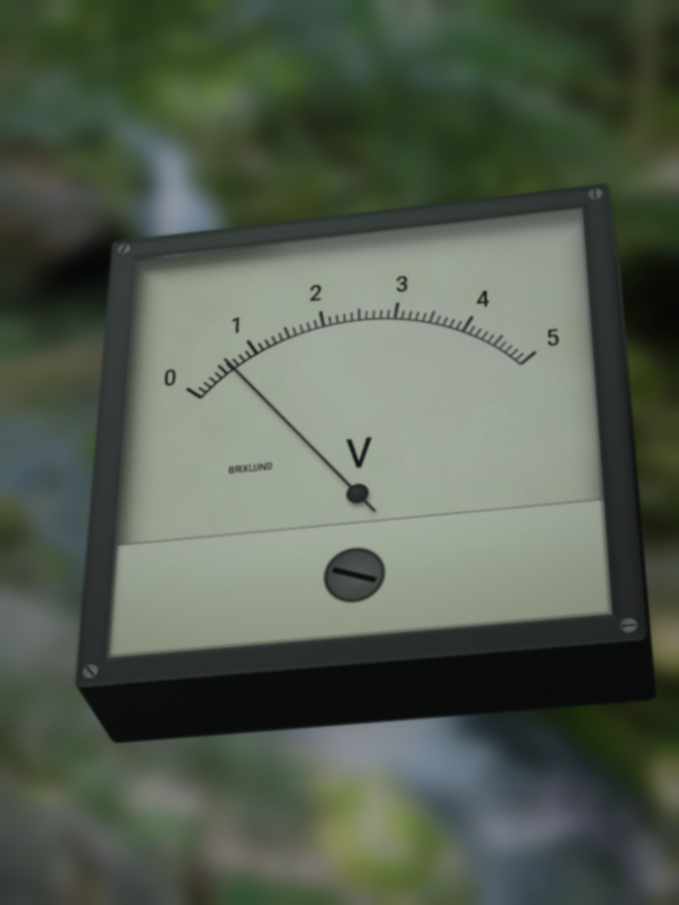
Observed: 0.6 V
